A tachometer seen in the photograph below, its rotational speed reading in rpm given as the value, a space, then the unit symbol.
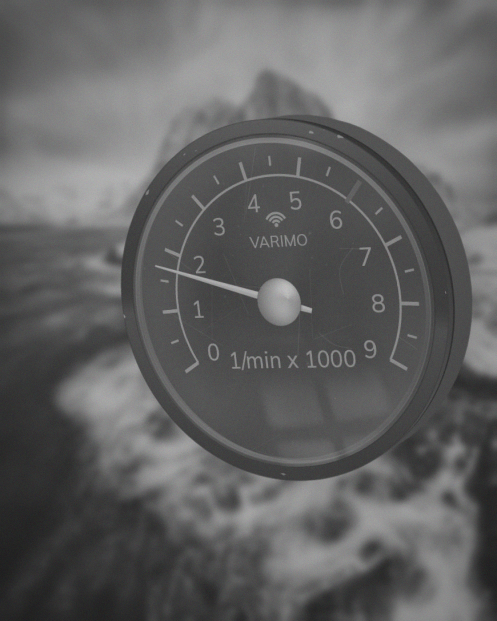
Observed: 1750 rpm
